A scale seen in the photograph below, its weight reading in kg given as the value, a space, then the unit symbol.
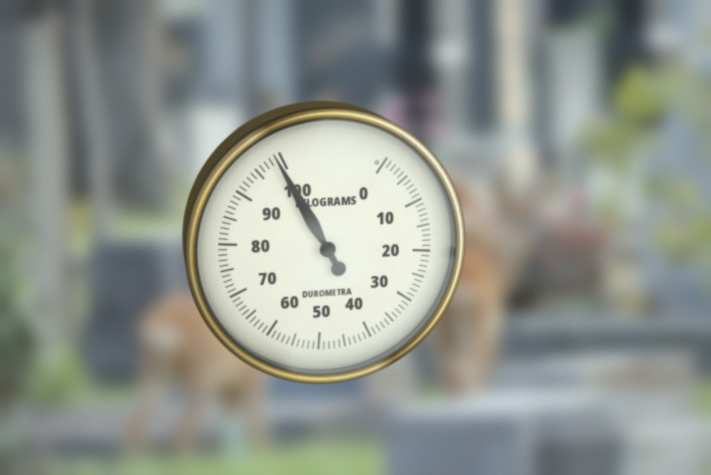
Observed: 99 kg
